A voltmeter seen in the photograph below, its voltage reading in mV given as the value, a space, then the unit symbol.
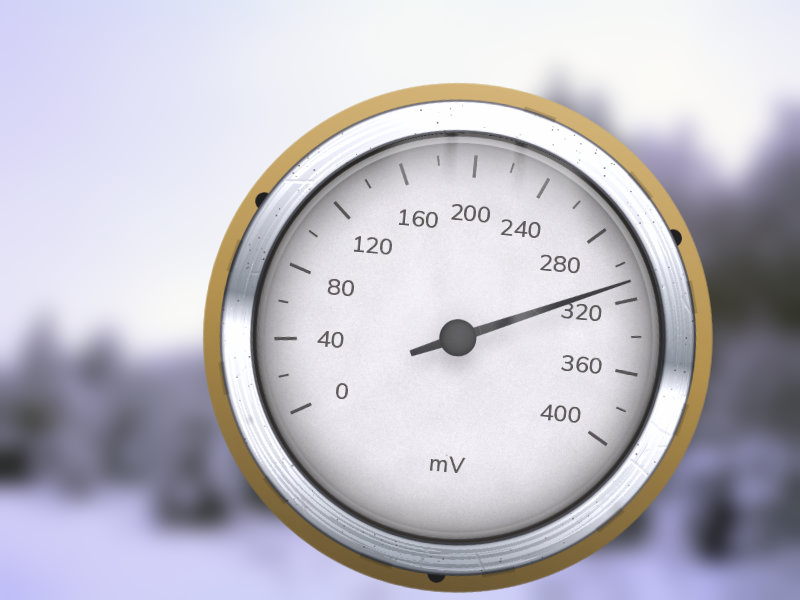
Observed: 310 mV
